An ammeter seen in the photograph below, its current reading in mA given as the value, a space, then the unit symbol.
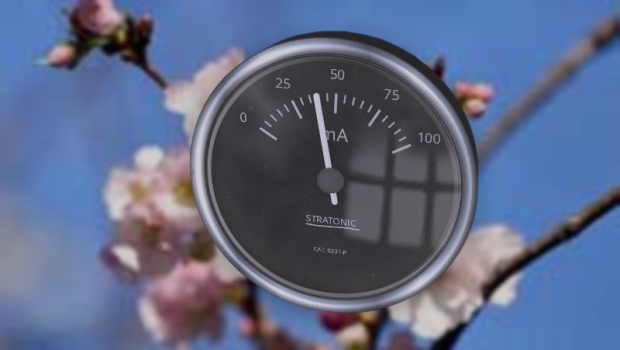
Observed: 40 mA
